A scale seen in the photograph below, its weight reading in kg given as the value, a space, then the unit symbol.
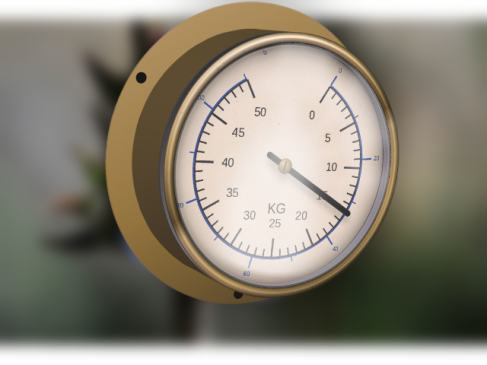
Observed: 15 kg
